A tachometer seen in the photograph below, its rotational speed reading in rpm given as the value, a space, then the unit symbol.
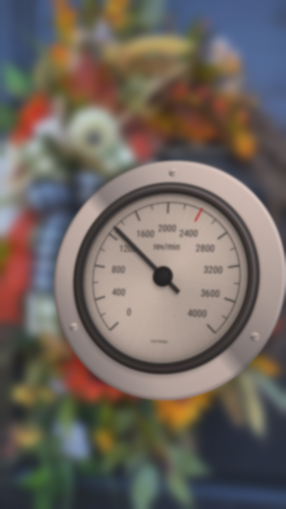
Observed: 1300 rpm
